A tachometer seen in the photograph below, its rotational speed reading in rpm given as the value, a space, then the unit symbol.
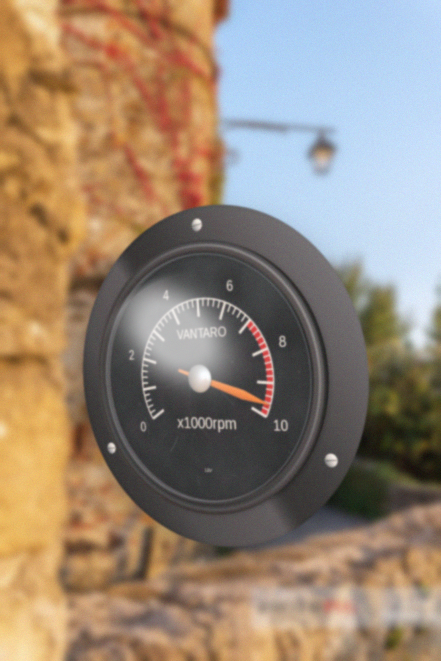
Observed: 9600 rpm
